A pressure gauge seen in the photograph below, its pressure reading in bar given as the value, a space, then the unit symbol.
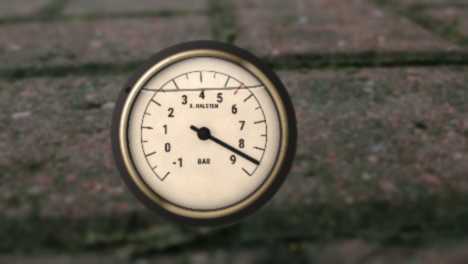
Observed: 8.5 bar
